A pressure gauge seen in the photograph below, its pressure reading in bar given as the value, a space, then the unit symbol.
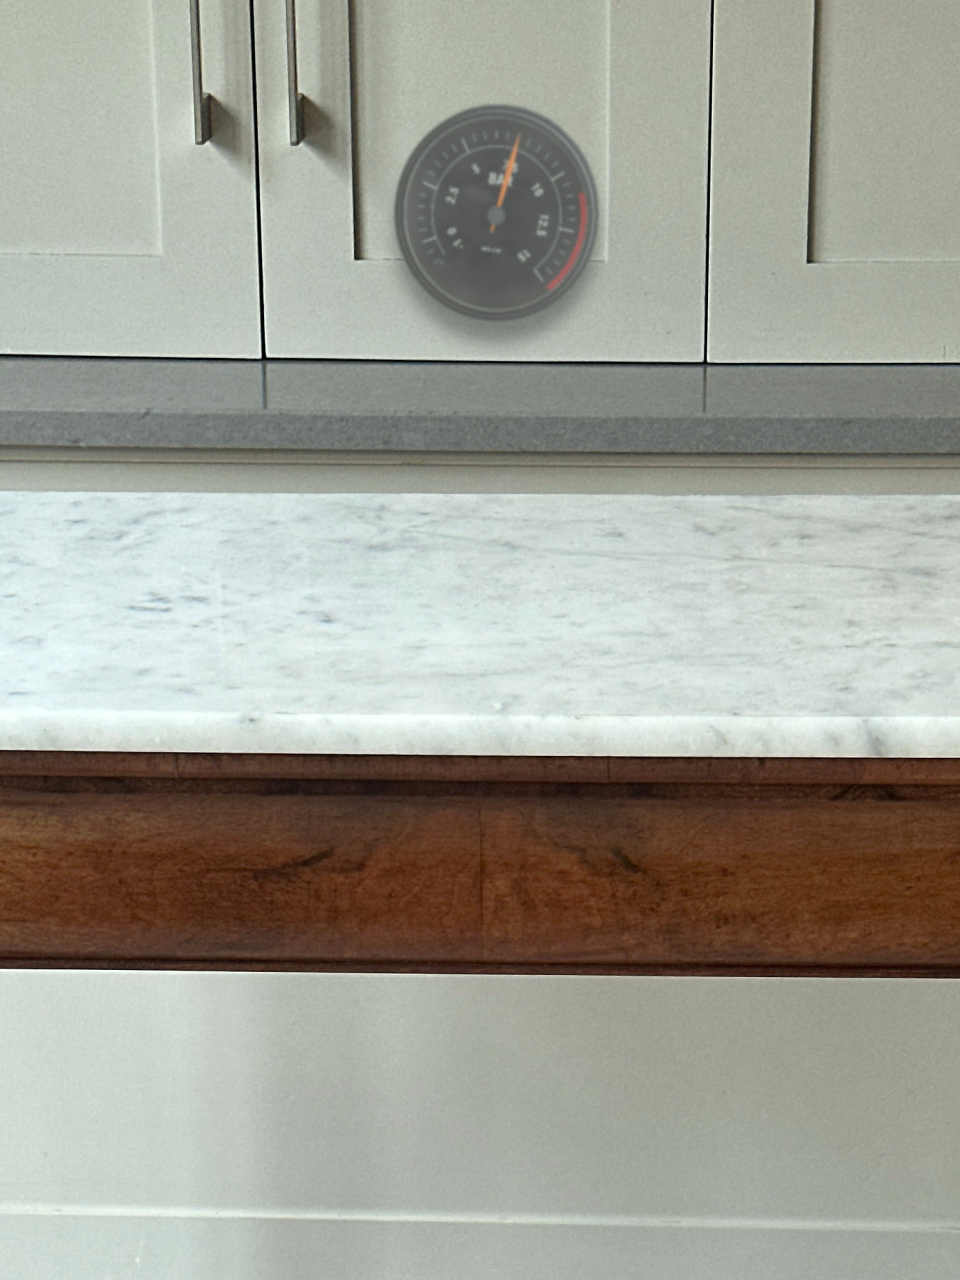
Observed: 7.5 bar
